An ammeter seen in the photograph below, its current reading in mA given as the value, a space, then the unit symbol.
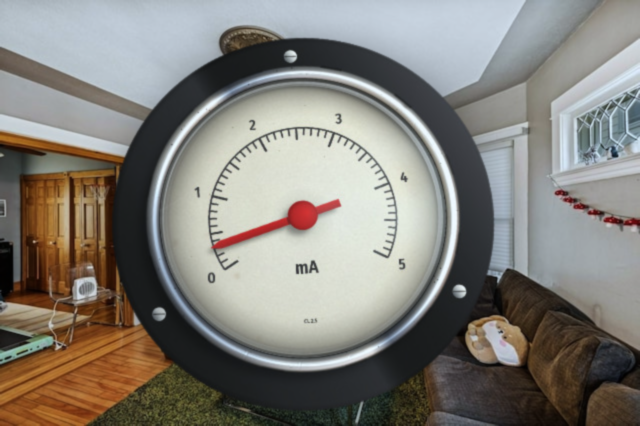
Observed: 0.3 mA
